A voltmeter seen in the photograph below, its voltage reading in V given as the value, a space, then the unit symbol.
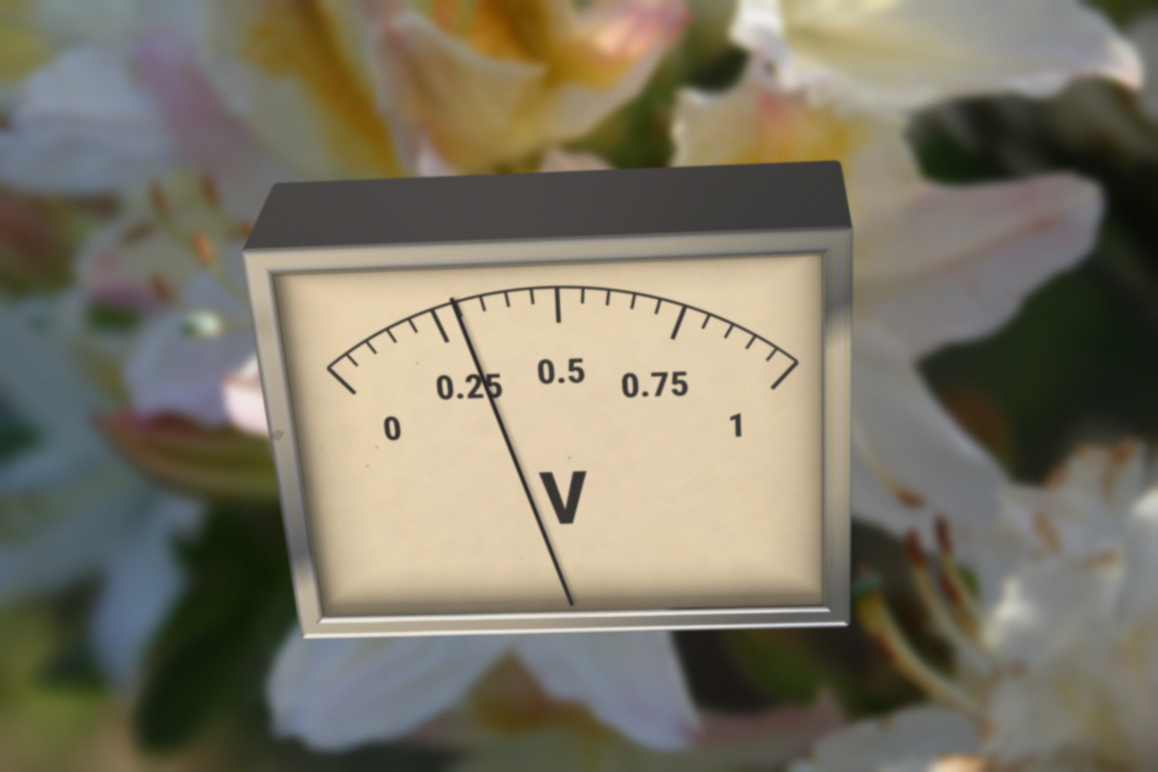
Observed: 0.3 V
